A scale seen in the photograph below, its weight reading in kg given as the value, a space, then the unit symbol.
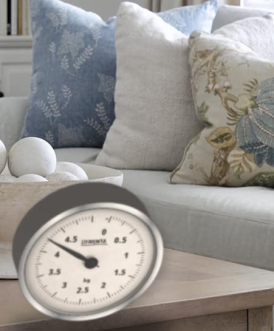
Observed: 4.25 kg
